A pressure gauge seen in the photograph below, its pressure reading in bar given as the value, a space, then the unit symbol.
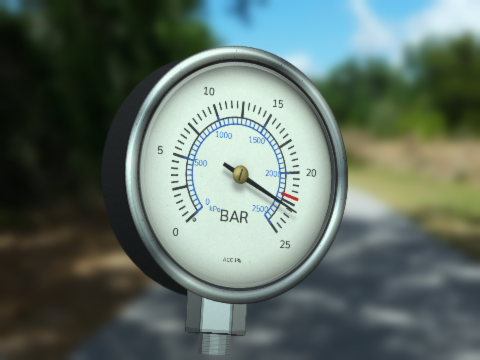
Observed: 23 bar
